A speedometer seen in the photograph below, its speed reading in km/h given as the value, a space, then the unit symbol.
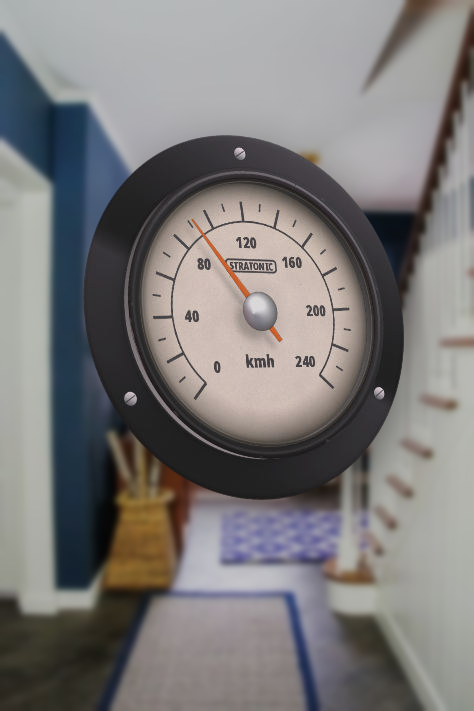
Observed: 90 km/h
